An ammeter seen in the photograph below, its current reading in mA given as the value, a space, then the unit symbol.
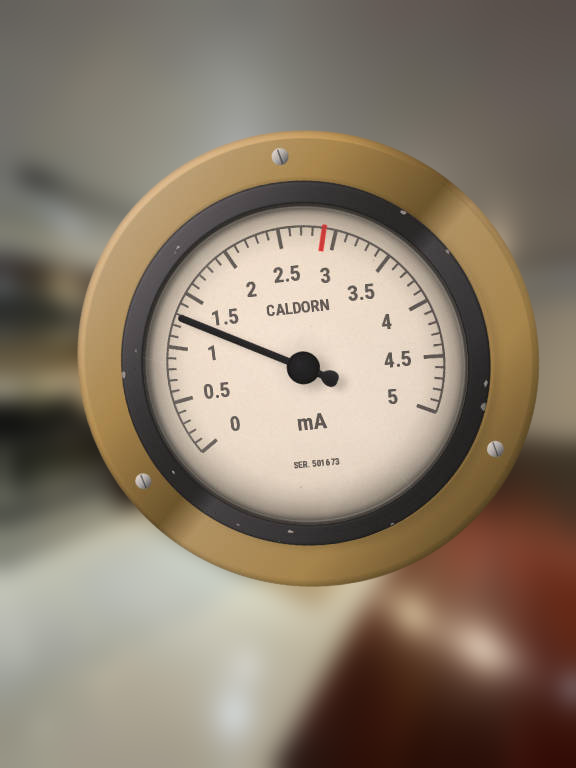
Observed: 1.3 mA
